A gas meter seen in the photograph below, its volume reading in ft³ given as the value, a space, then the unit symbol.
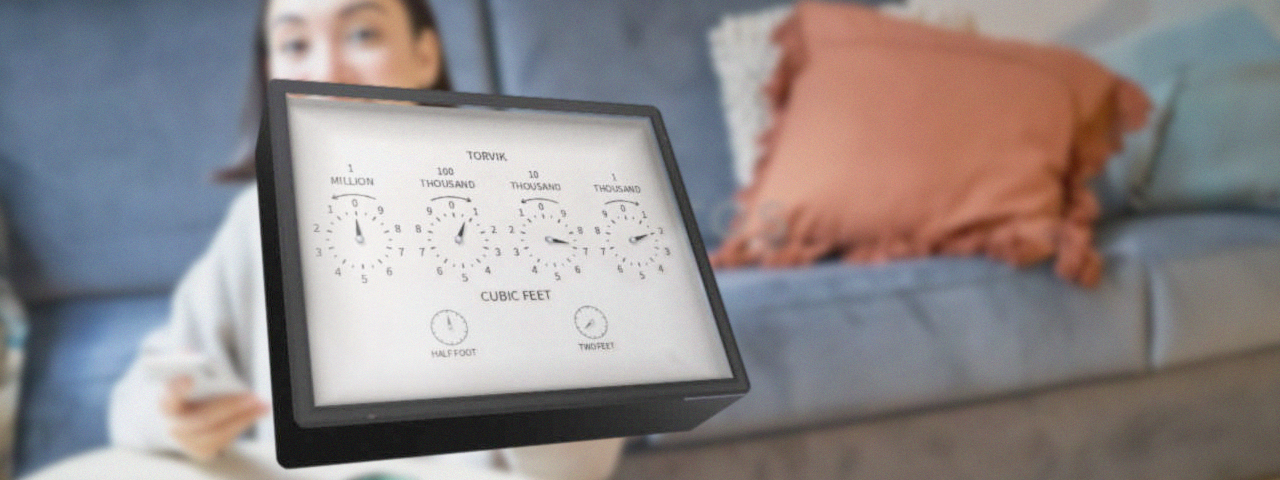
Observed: 7200 ft³
